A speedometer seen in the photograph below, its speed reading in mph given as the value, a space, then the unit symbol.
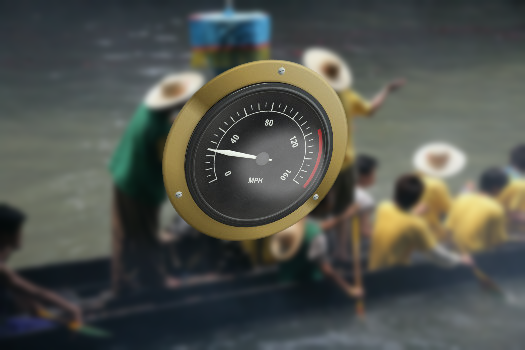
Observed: 25 mph
